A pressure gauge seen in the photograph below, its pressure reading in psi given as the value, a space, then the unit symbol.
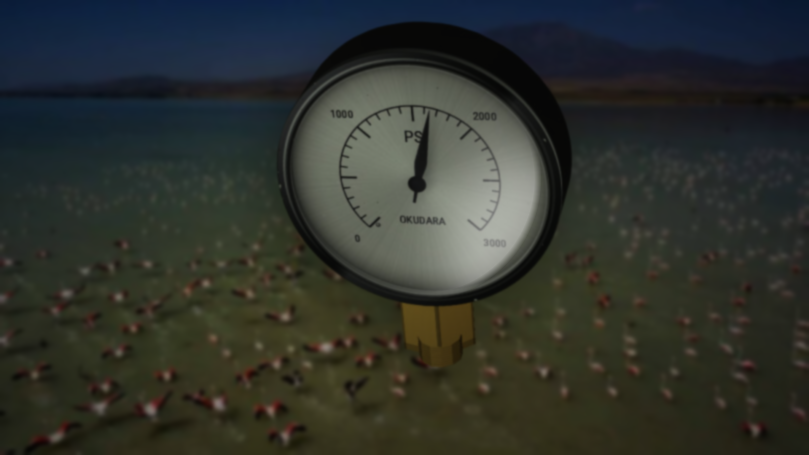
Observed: 1650 psi
